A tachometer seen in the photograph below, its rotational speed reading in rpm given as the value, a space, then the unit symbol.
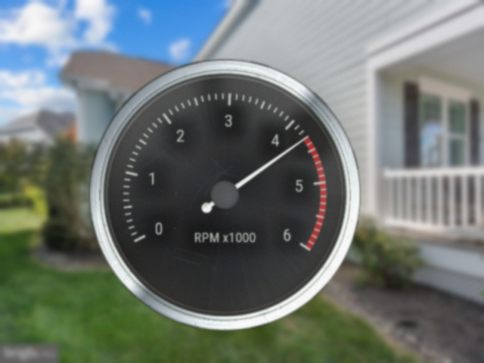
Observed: 4300 rpm
